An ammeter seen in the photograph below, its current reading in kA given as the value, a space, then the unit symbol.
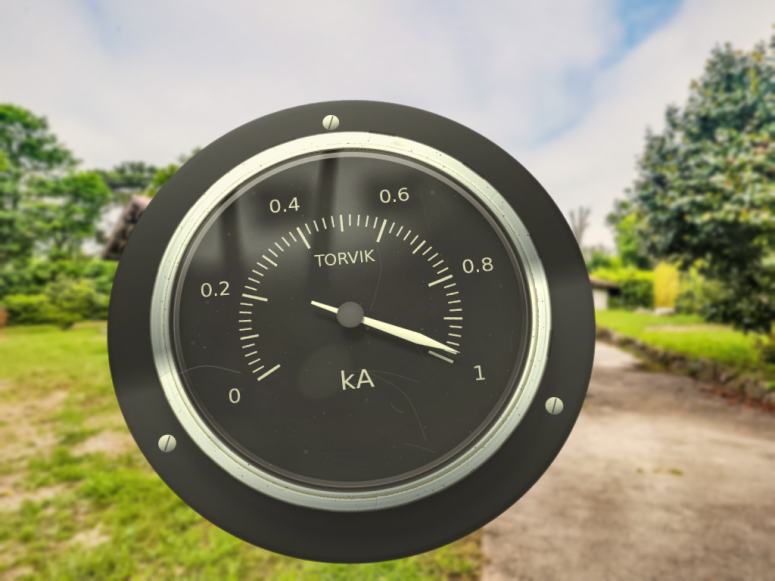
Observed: 0.98 kA
